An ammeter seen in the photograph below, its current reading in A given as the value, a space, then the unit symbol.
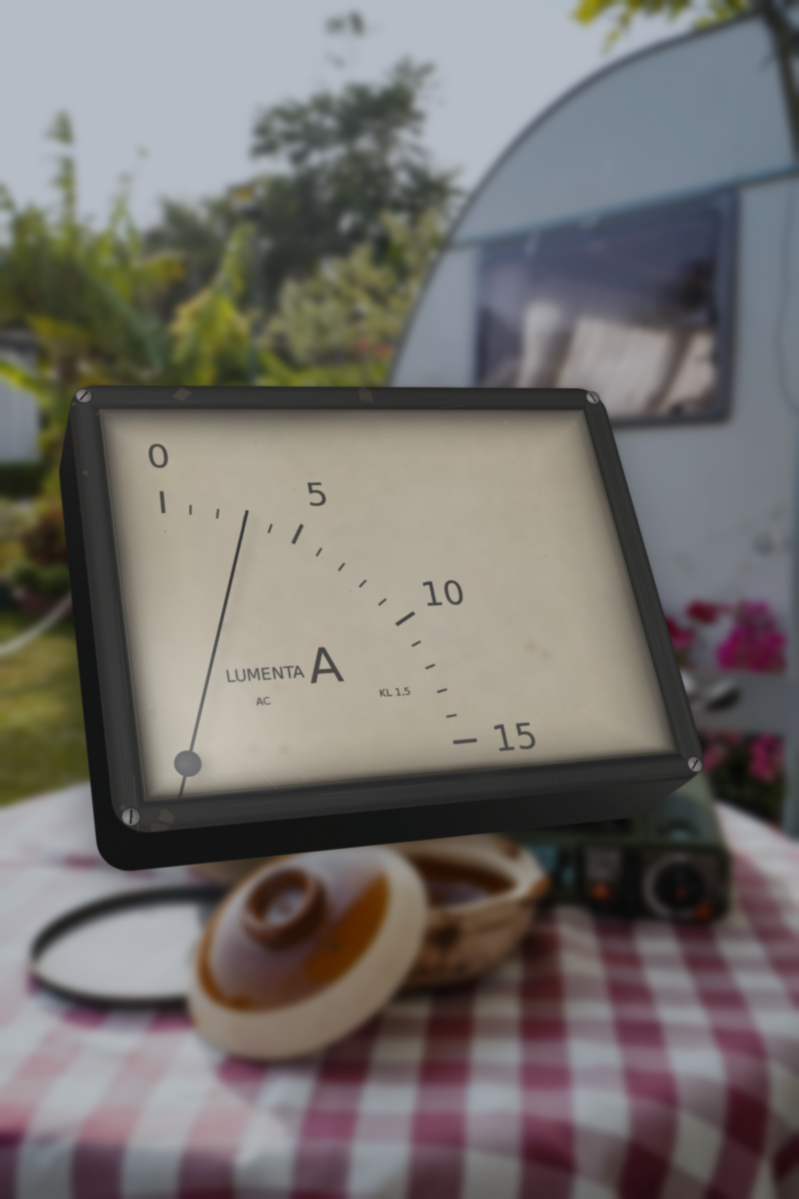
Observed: 3 A
